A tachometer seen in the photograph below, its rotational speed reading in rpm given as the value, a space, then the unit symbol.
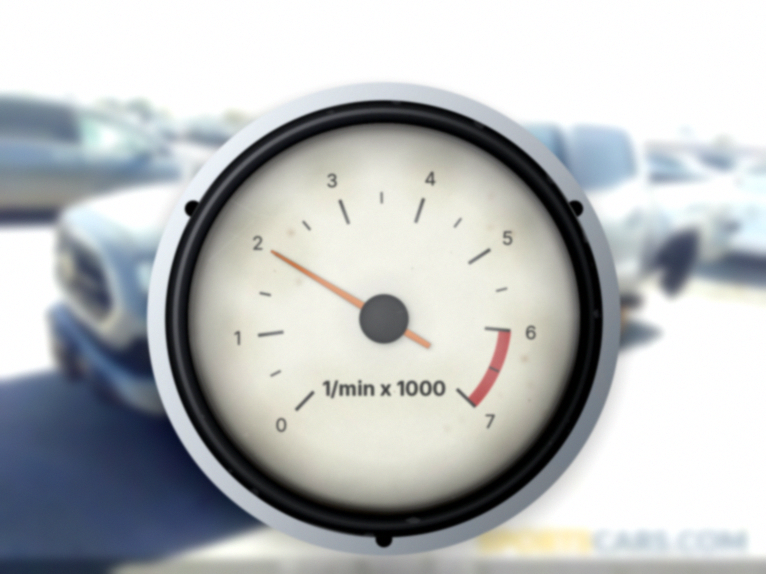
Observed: 2000 rpm
